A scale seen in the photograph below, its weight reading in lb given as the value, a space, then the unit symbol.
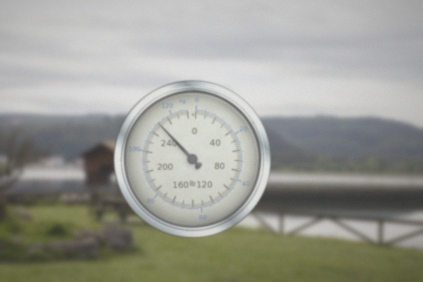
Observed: 250 lb
